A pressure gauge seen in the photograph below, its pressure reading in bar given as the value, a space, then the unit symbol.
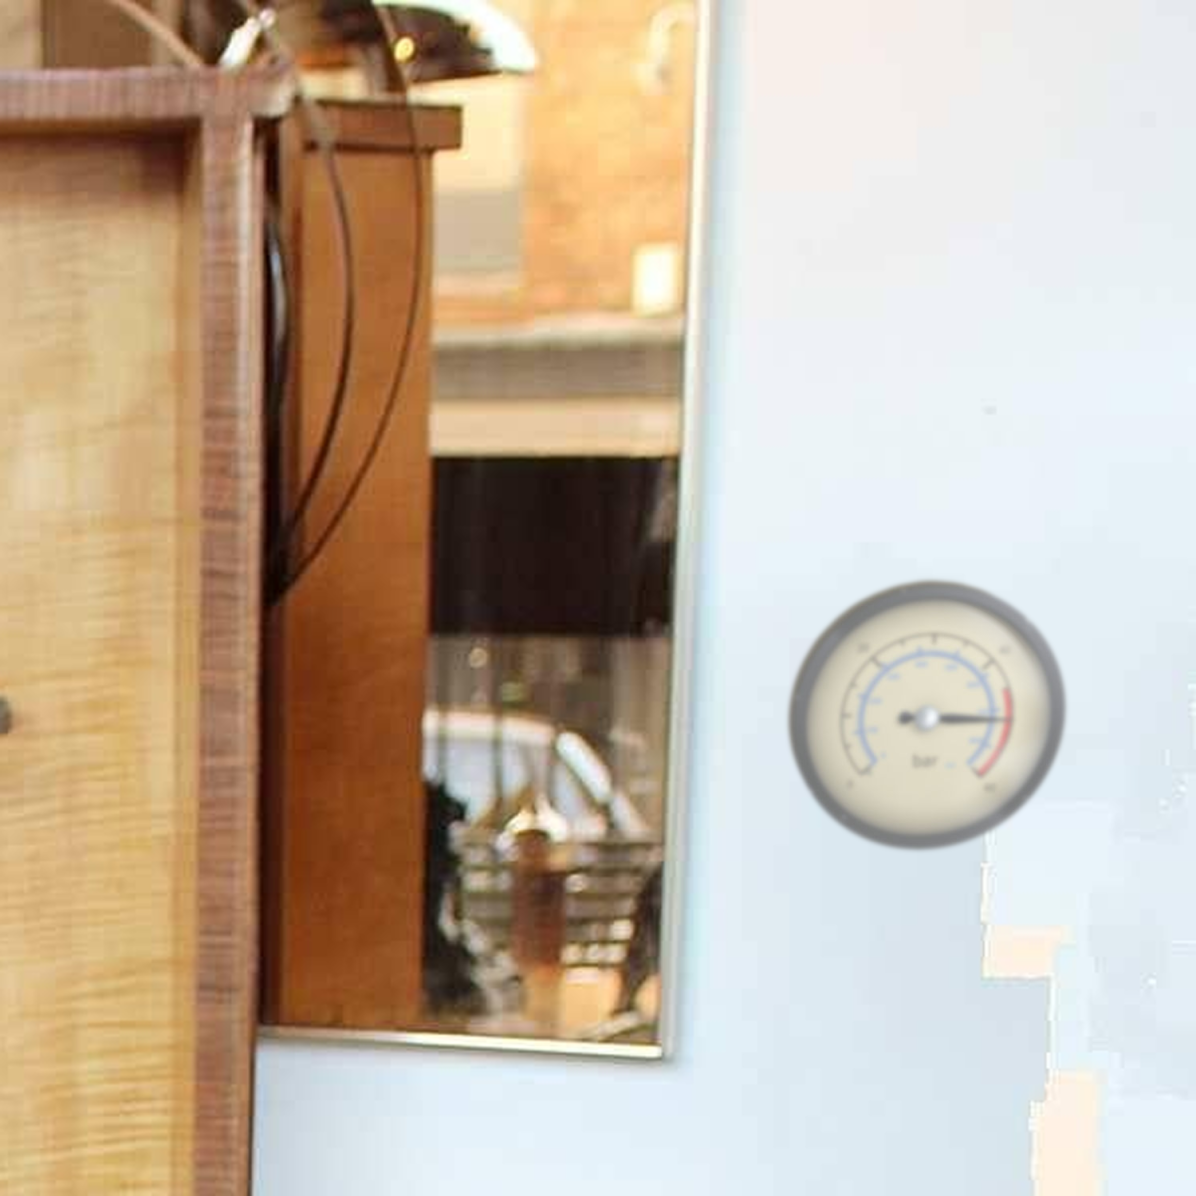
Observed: 50 bar
